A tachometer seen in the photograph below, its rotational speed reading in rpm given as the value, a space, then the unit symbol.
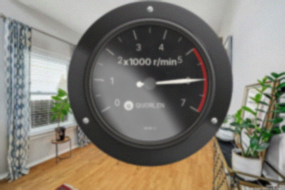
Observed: 6000 rpm
